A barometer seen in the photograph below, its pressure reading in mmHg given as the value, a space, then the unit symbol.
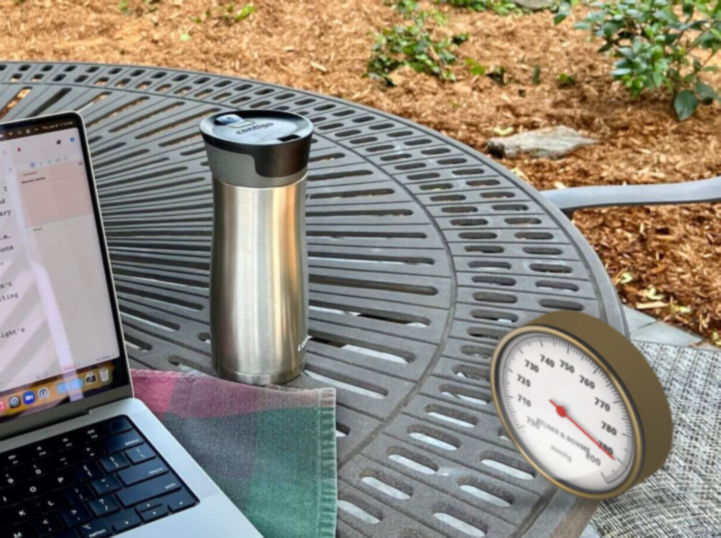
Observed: 790 mmHg
